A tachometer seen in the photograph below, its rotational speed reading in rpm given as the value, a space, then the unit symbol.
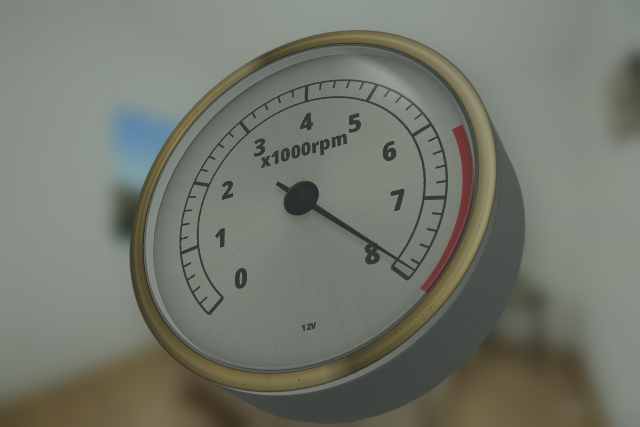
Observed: 7900 rpm
